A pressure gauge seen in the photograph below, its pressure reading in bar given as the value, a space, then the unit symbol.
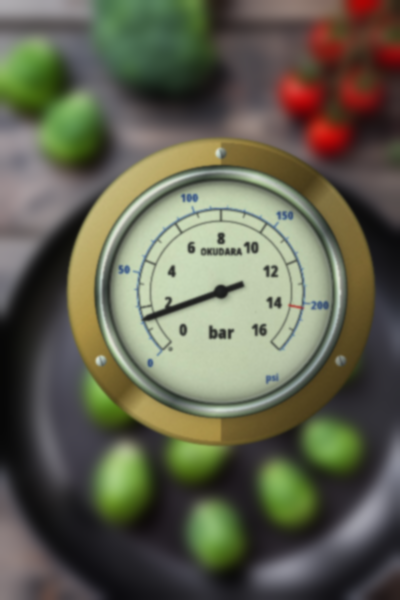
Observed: 1.5 bar
